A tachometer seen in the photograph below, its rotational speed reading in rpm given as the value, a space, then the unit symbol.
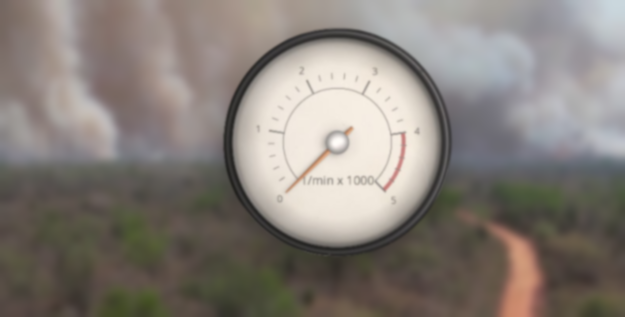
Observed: 0 rpm
